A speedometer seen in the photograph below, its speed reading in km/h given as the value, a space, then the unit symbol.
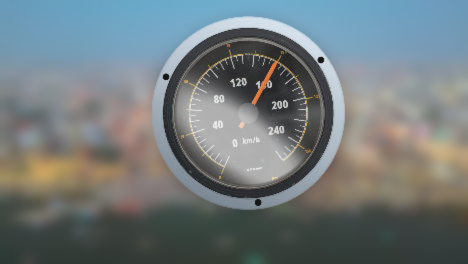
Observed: 160 km/h
